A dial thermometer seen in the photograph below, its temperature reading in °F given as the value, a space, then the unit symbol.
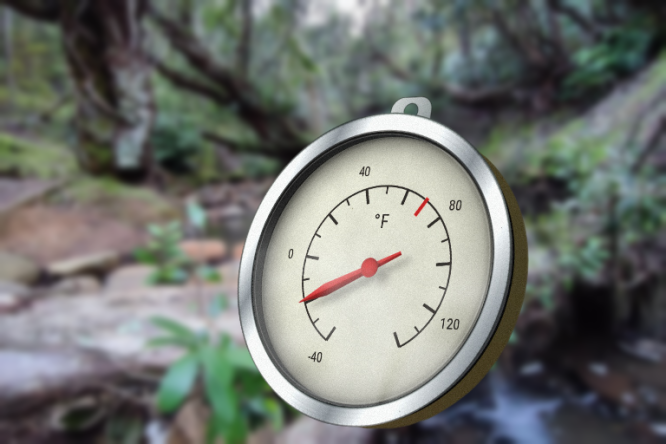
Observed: -20 °F
